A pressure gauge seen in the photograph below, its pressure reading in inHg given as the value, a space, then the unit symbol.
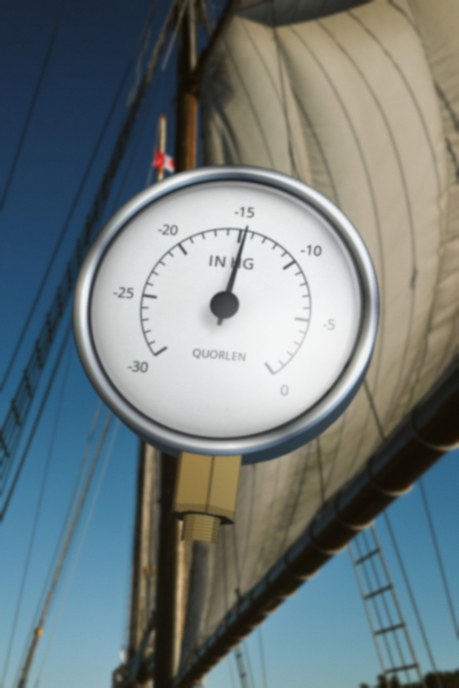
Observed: -14.5 inHg
